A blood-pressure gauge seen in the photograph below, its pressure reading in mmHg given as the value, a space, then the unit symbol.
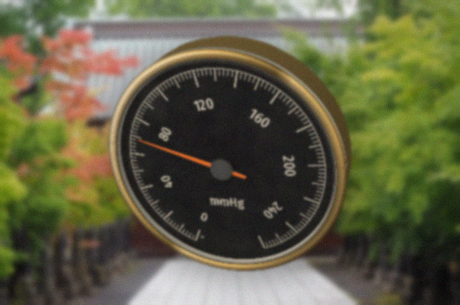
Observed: 70 mmHg
